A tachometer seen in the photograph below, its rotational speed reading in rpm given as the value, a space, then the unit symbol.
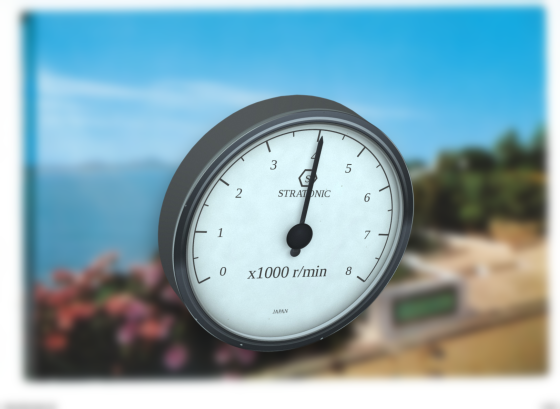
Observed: 4000 rpm
